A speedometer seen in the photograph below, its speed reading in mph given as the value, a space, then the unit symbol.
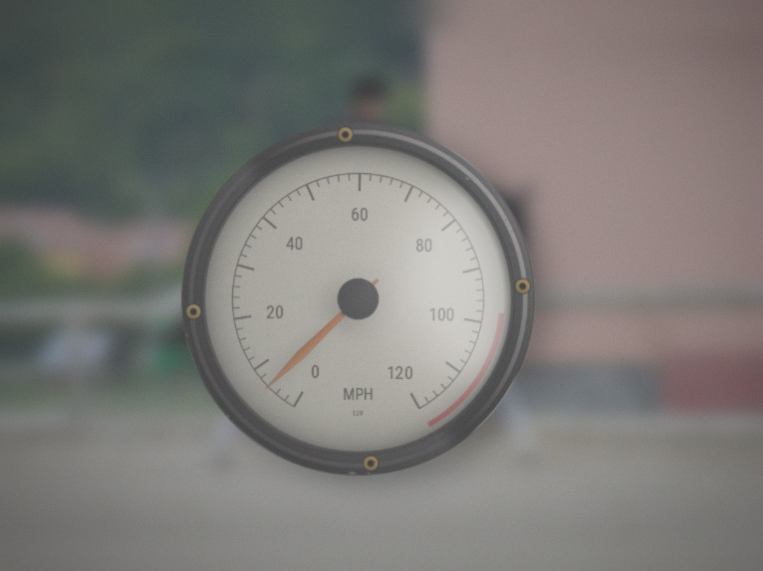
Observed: 6 mph
